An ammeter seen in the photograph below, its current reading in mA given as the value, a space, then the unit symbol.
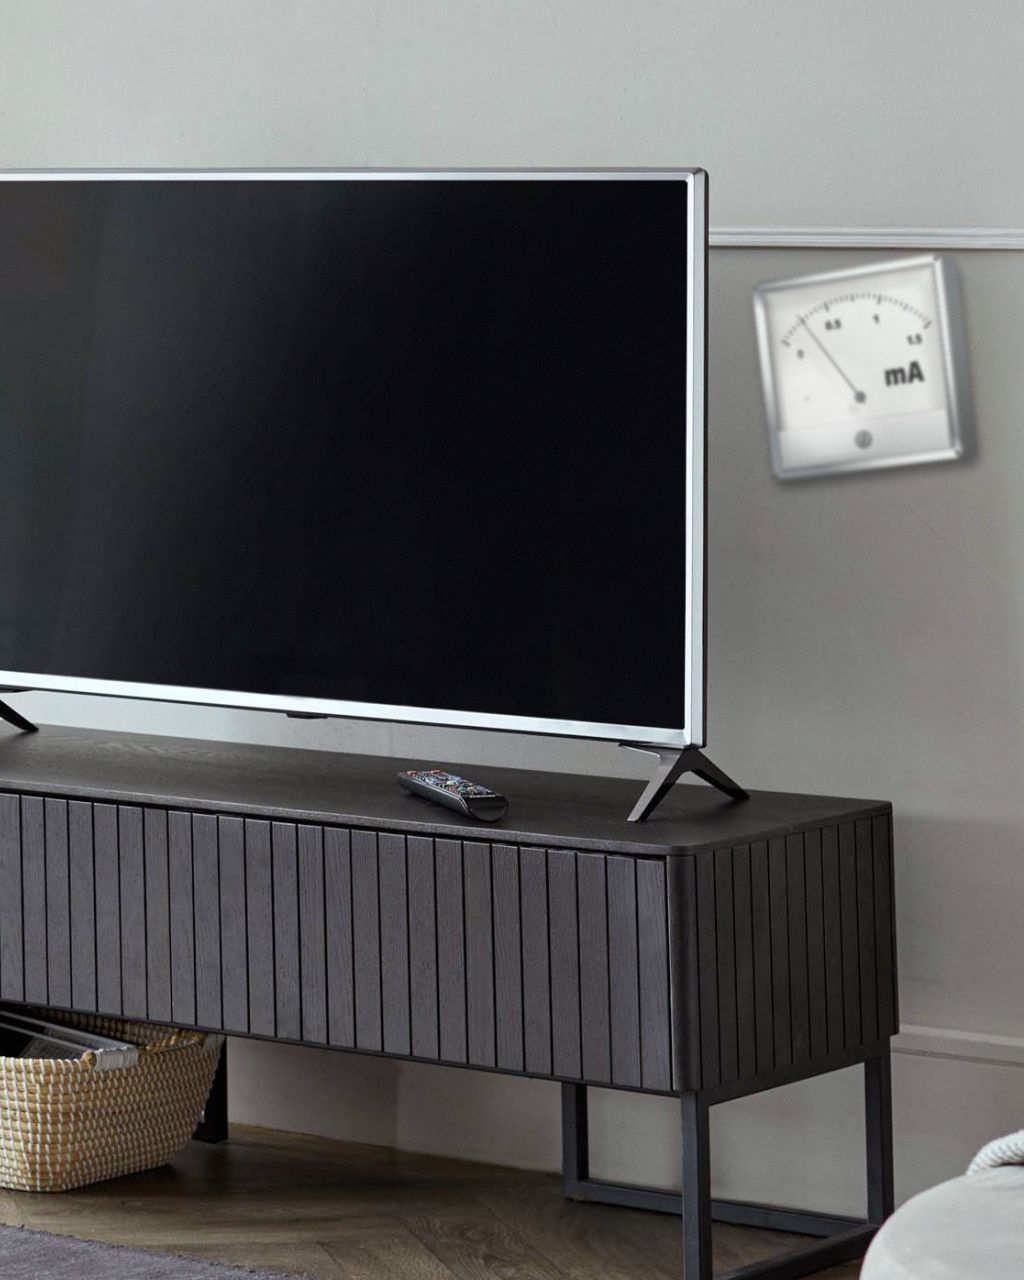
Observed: 0.25 mA
